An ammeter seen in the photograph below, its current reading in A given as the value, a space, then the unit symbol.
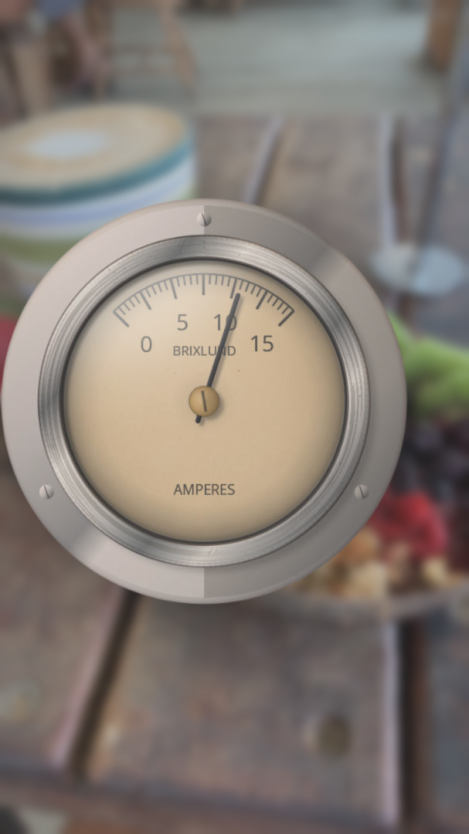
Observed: 10.5 A
